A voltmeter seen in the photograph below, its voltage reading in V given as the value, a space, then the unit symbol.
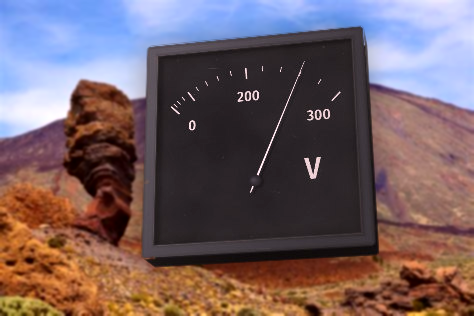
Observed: 260 V
